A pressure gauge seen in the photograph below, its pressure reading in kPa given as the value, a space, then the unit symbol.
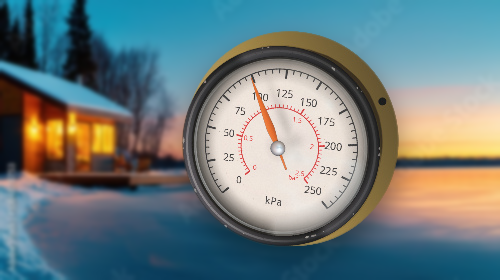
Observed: 100 kPa
